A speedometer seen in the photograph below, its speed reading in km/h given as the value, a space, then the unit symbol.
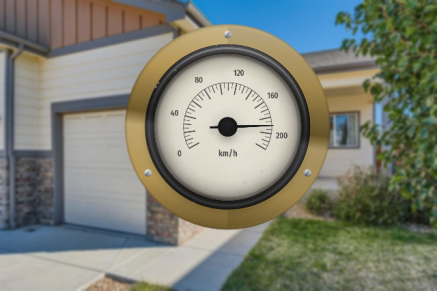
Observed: 190 km/h
